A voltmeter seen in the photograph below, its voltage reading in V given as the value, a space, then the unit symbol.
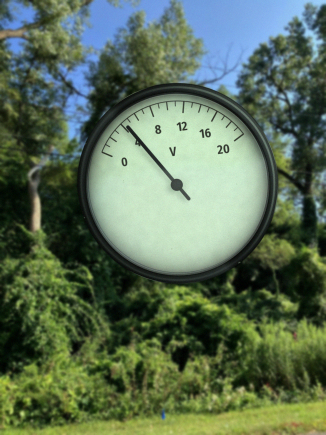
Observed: 4.5 V
